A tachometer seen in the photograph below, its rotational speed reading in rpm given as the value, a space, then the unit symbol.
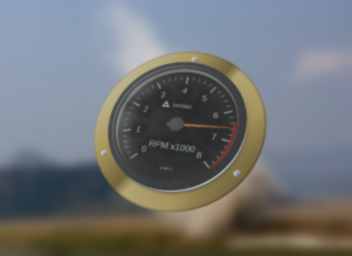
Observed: 6600 rpm
